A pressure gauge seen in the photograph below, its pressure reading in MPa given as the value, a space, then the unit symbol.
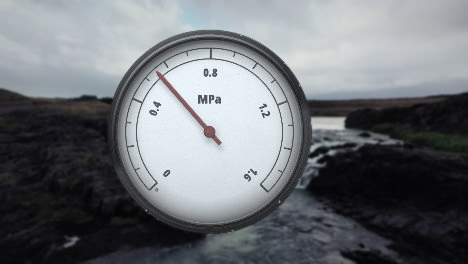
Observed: 0.55 MPa
